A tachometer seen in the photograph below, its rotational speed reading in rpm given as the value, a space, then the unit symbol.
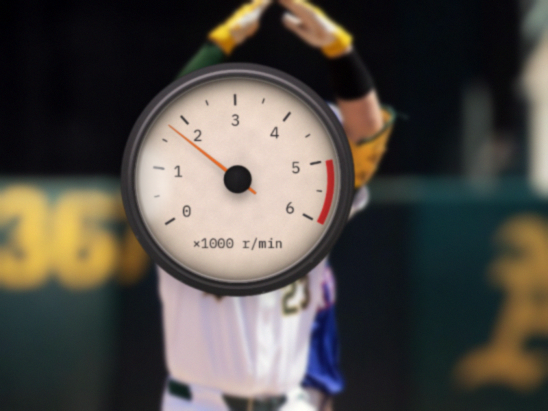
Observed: 1750 rpm
